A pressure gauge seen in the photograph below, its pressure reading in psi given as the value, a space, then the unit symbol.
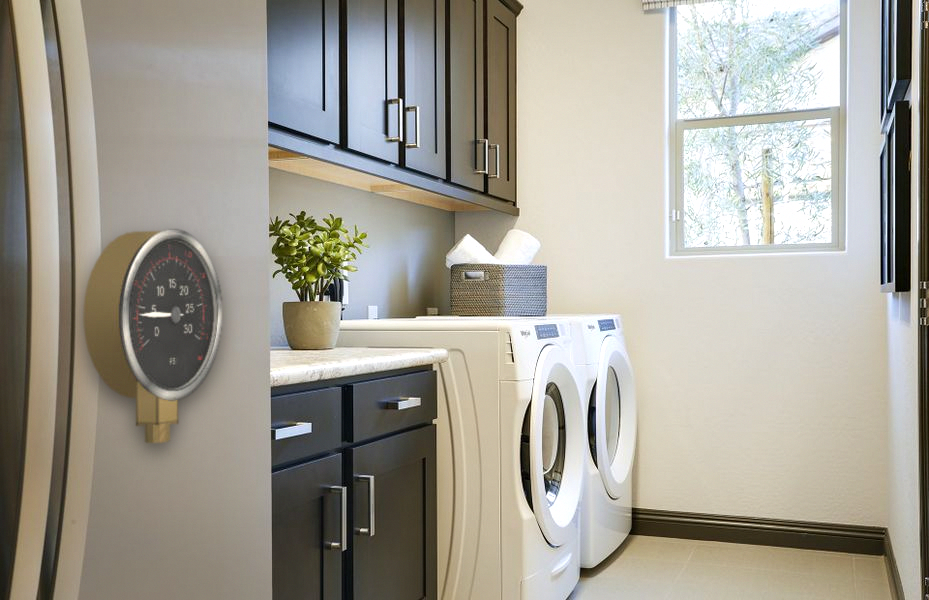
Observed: 4 psi
